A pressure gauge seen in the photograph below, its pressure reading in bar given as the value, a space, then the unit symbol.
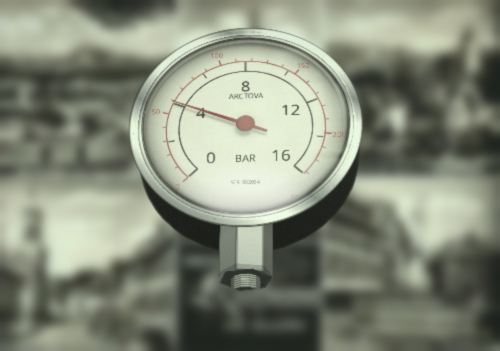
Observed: 4 bar
